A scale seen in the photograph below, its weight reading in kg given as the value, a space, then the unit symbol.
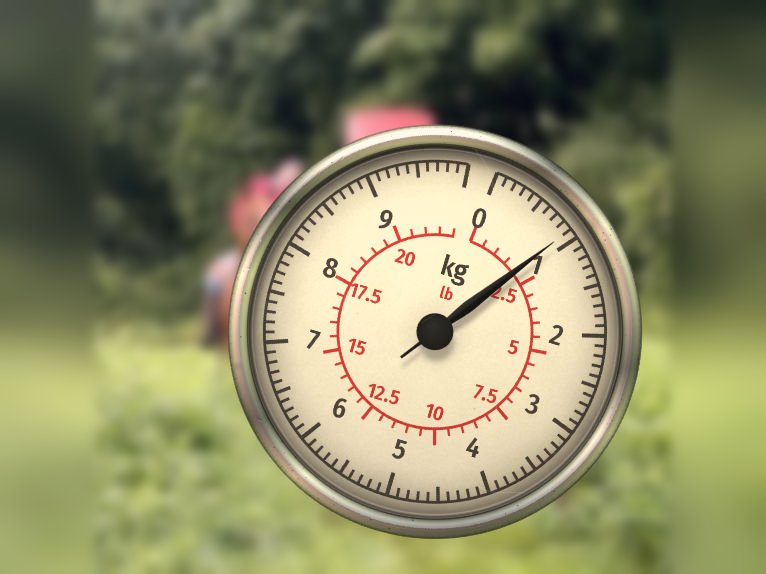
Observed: 0.9 kg
